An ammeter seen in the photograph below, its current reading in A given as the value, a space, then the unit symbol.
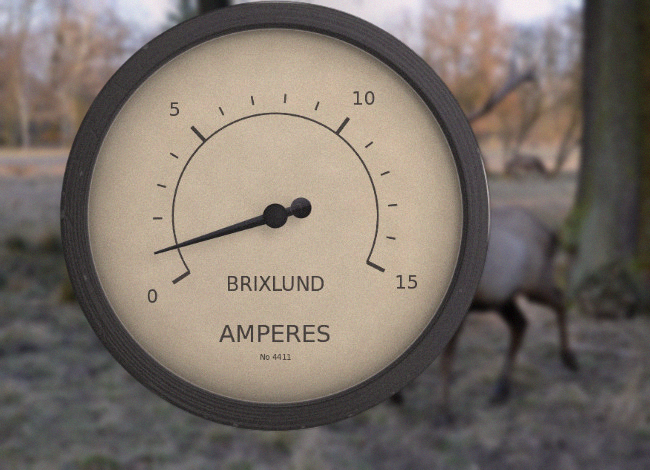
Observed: 1 A
